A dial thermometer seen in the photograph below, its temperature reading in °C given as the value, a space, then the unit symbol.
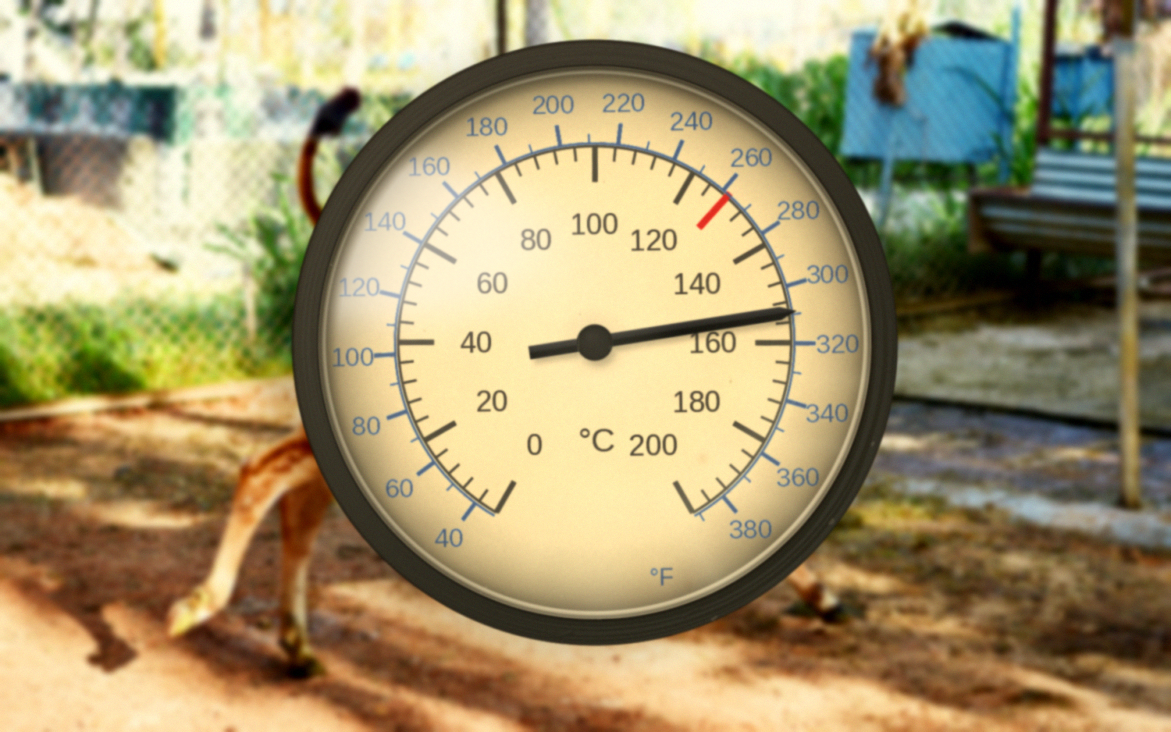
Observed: 154 °C
